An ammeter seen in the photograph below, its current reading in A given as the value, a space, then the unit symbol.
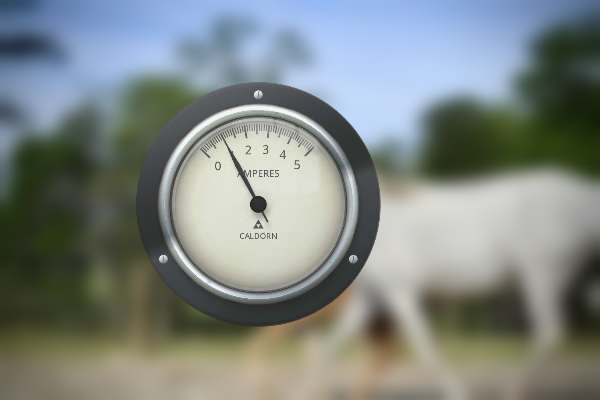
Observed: 1 A
